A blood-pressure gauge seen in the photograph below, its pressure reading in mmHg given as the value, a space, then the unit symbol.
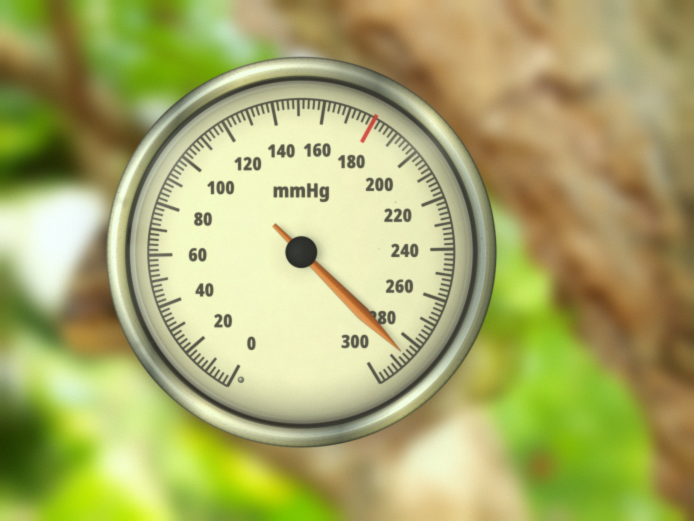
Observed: 286 mmHg
